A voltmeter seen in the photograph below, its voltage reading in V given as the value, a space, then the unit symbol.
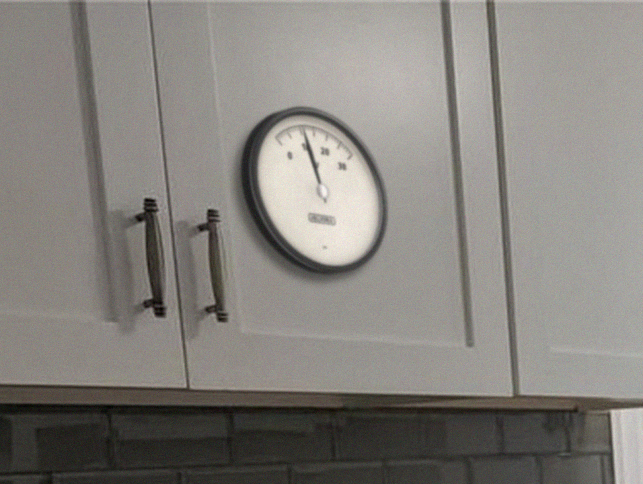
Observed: 10 V
